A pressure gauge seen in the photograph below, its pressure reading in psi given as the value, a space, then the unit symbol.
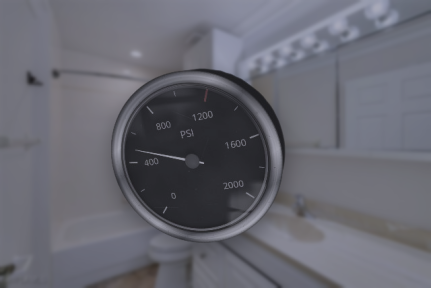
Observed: 500 psi
